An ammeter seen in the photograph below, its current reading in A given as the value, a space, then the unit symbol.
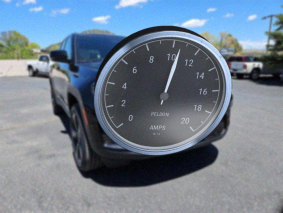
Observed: 10.5 A
